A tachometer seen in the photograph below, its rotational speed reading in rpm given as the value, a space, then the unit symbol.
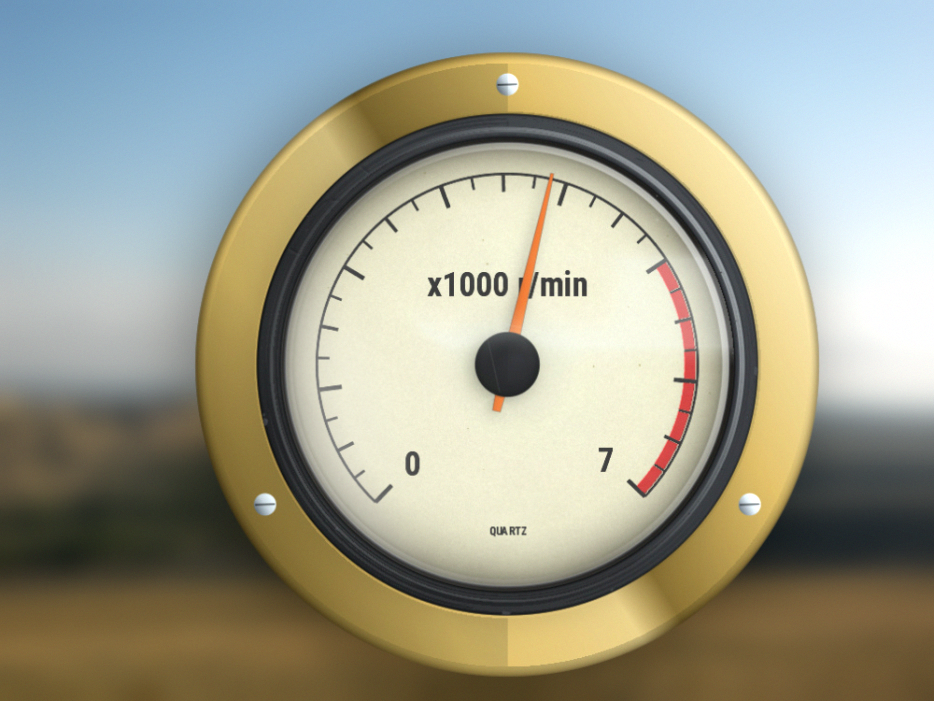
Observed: 3875 rpm
